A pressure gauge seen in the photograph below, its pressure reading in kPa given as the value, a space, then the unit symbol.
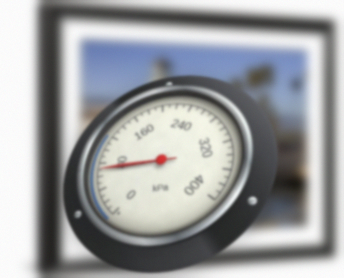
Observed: 70 kPa
